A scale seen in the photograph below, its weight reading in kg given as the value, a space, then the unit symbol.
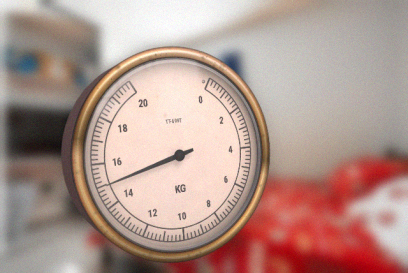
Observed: 15 kg
